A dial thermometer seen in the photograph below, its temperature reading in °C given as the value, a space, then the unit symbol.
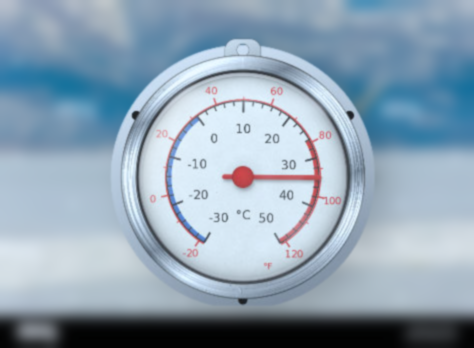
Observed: 34 °C
